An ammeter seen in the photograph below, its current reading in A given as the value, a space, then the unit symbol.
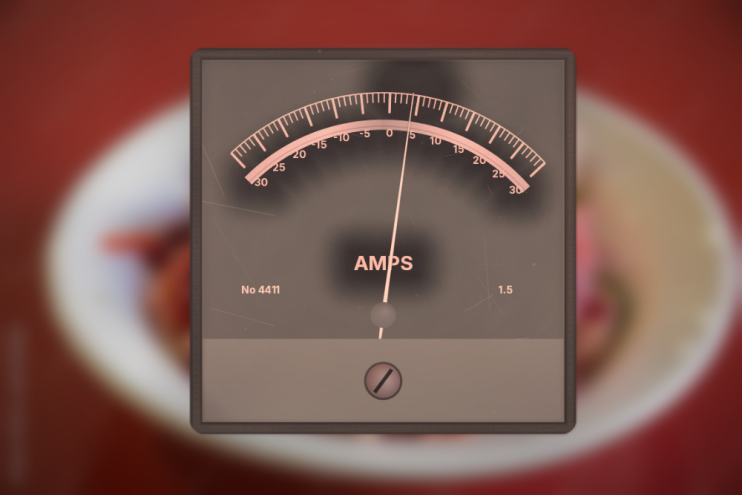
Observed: 4 A
